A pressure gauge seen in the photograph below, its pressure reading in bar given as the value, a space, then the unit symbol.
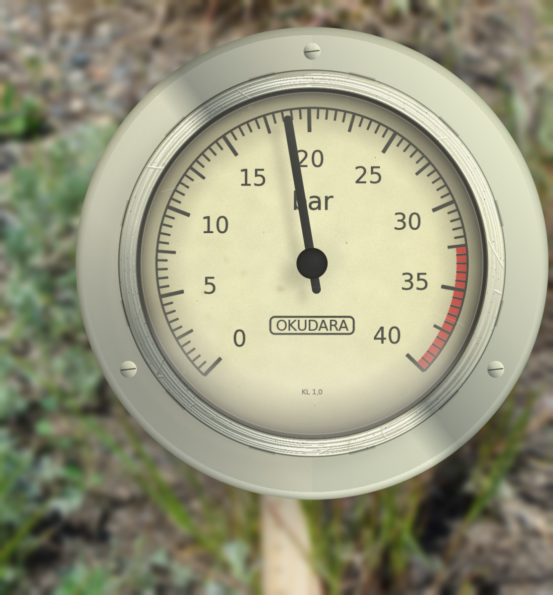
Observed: 18.75 bar
